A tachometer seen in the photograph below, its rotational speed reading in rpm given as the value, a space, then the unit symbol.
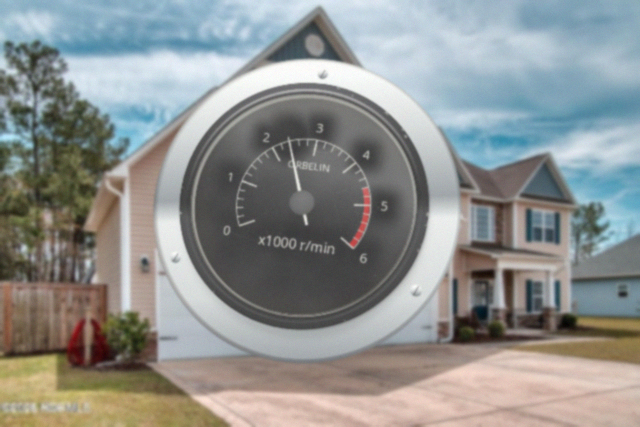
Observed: 2400 rpm
